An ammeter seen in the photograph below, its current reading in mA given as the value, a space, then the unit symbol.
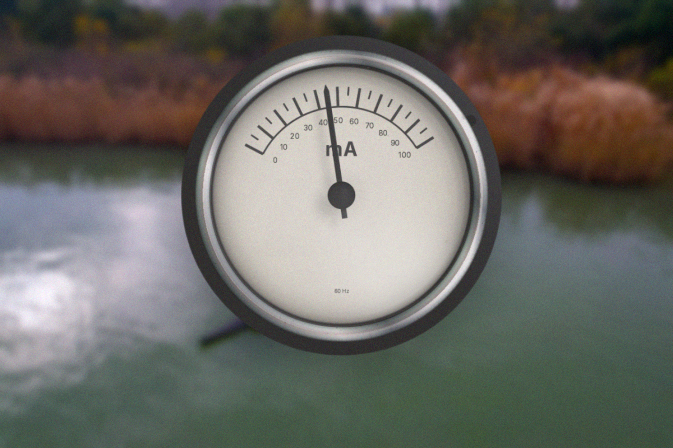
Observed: 45 mA
